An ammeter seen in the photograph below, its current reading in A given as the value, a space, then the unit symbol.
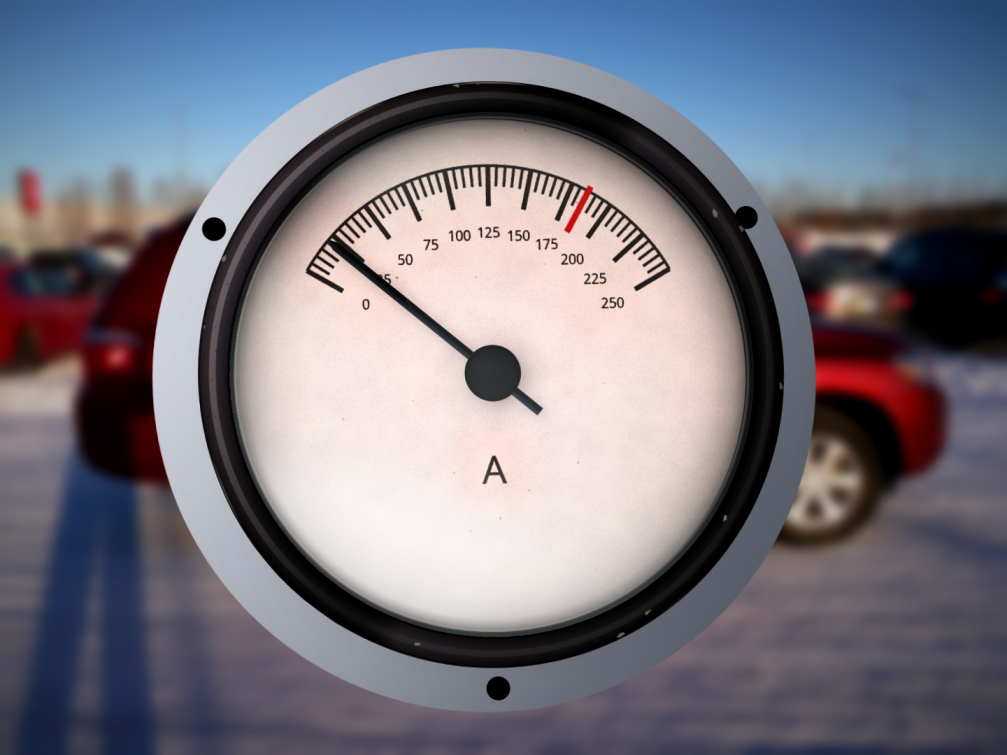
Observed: 20 A
